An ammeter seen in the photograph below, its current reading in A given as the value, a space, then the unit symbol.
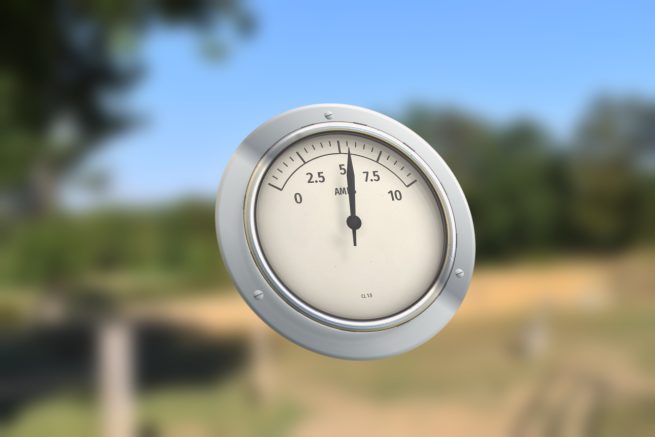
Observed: 5.5 A
